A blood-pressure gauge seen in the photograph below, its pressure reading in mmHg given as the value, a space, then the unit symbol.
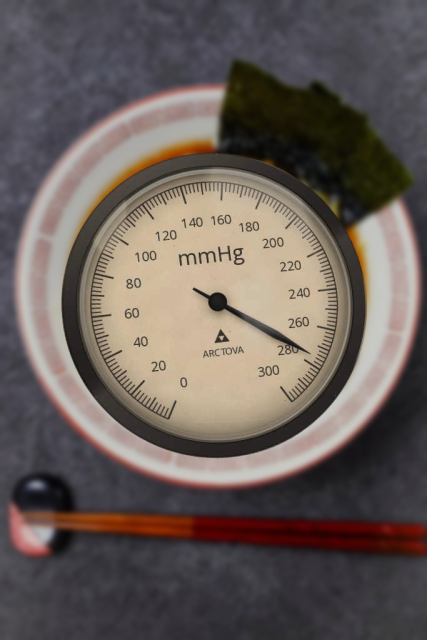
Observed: 276 mmHg
